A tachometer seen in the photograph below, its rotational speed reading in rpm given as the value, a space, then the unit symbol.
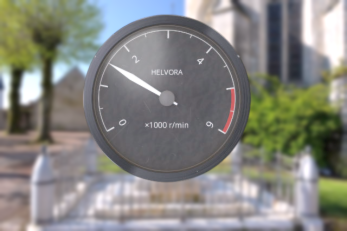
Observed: 1500 rpm
